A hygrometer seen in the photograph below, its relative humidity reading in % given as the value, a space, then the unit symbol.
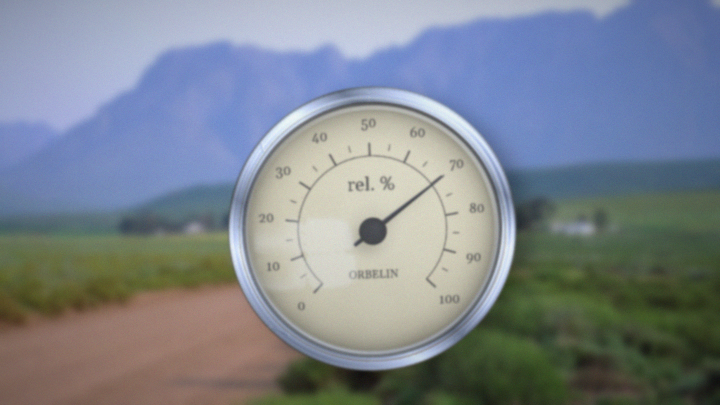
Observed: 70 %
